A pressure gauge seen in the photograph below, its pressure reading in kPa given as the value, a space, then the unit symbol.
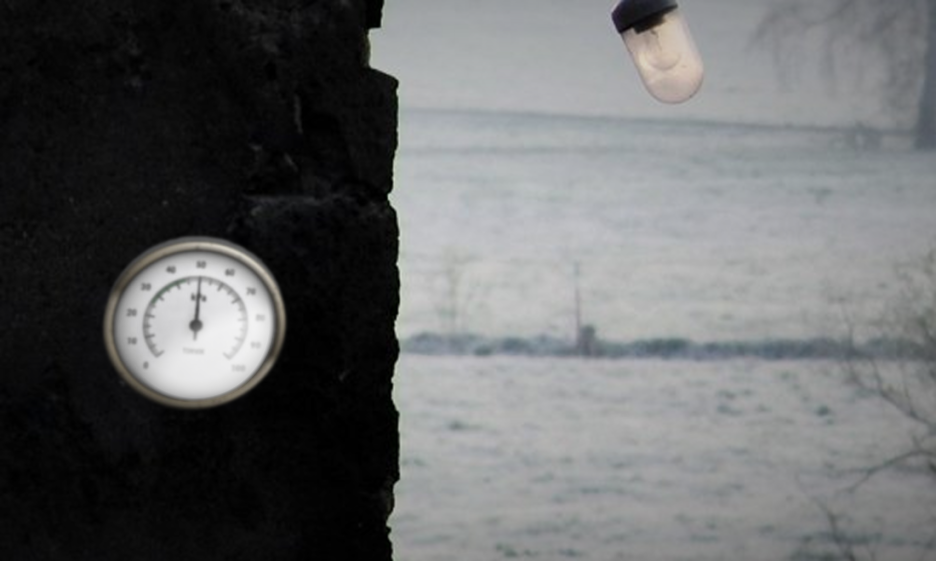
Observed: 50 kPa
